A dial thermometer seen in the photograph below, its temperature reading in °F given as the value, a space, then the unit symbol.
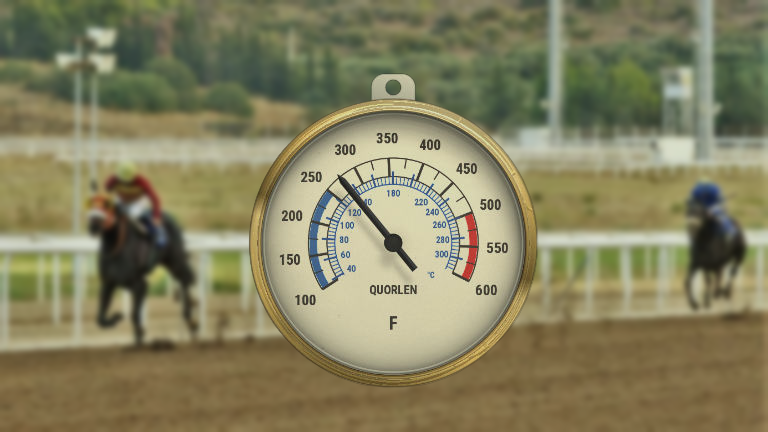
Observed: 275 °F
